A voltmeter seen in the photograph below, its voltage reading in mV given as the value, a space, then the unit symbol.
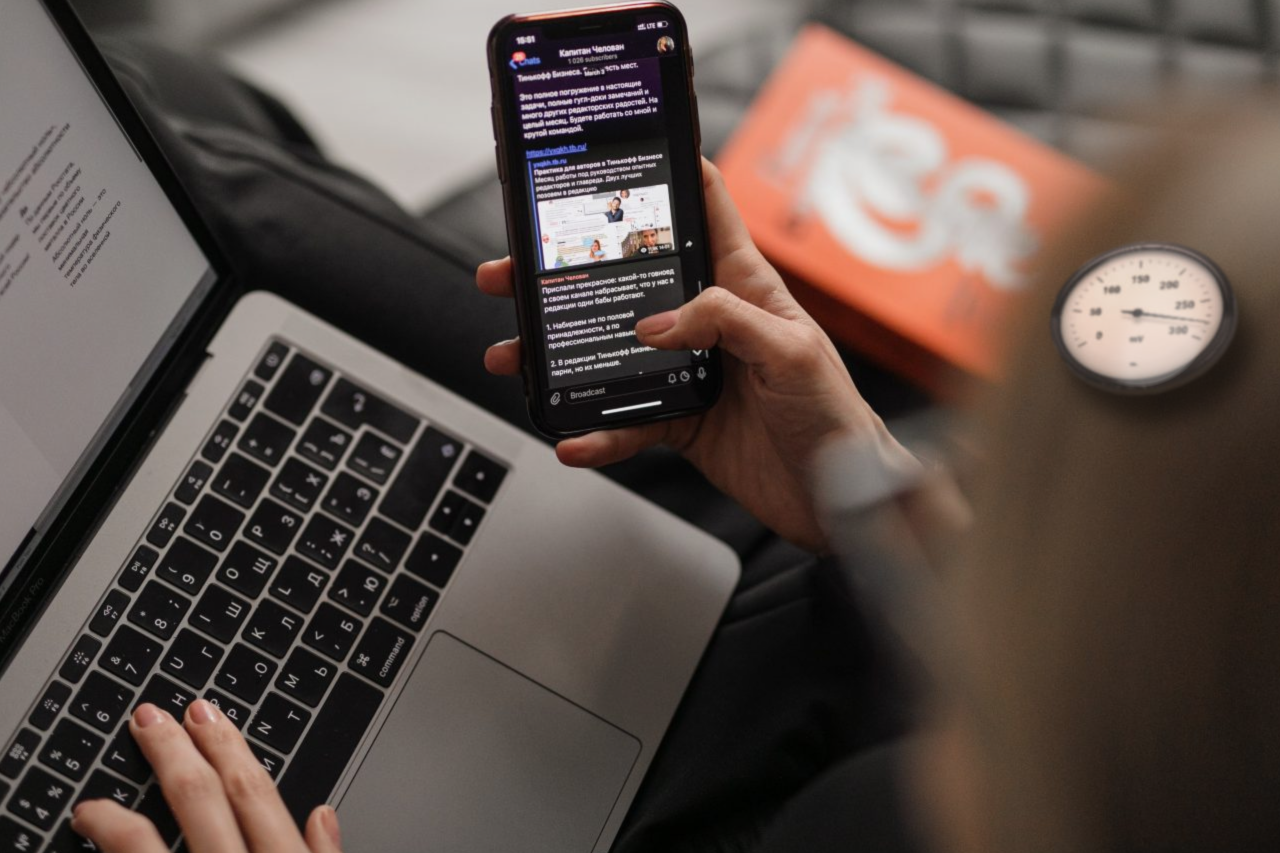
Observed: 280 mV
